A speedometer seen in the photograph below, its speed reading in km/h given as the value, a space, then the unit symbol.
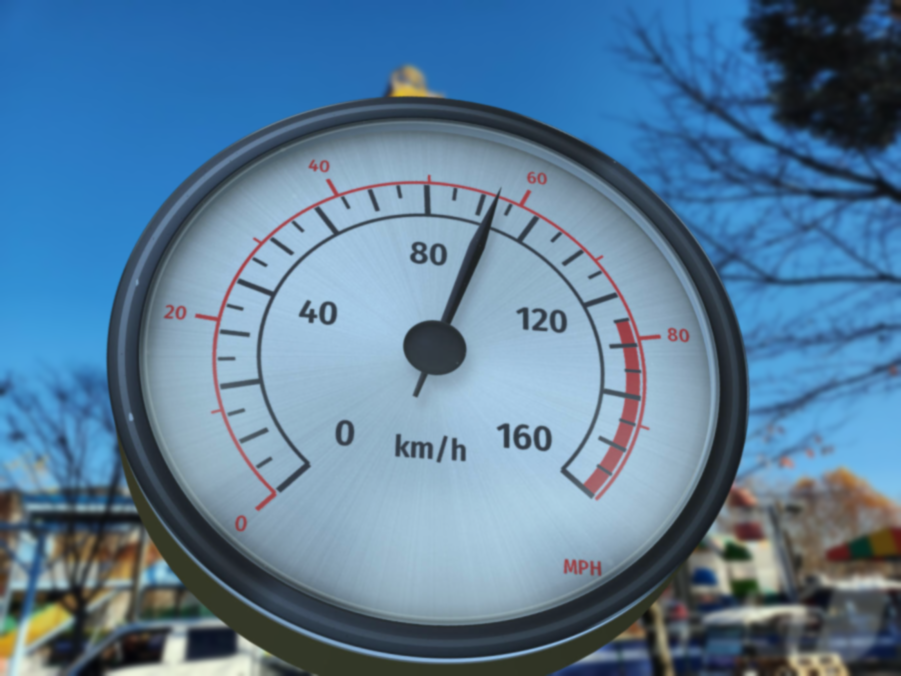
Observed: 92.5 km/h
